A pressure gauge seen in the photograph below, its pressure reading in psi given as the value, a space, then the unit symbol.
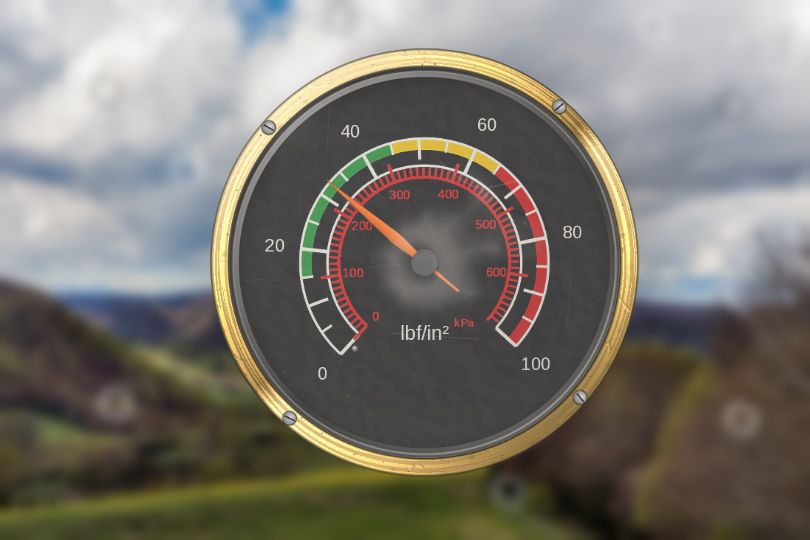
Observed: 32.5 psi
